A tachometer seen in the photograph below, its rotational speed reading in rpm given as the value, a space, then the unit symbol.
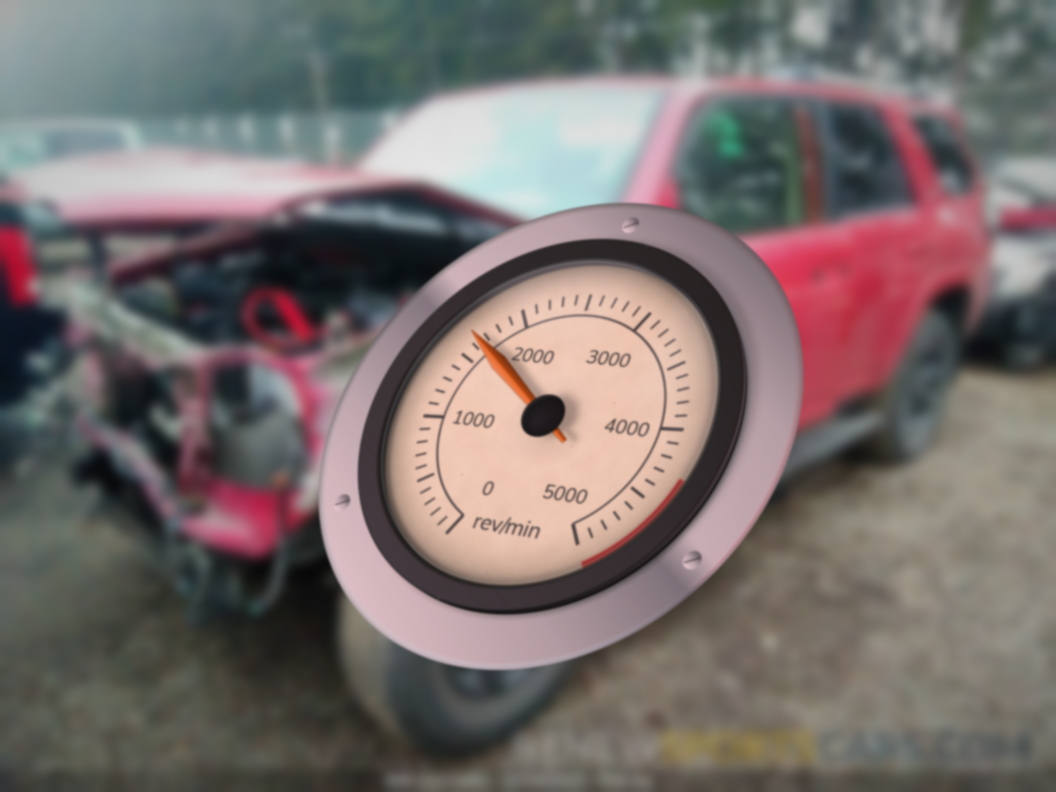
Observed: 1650 rpm
